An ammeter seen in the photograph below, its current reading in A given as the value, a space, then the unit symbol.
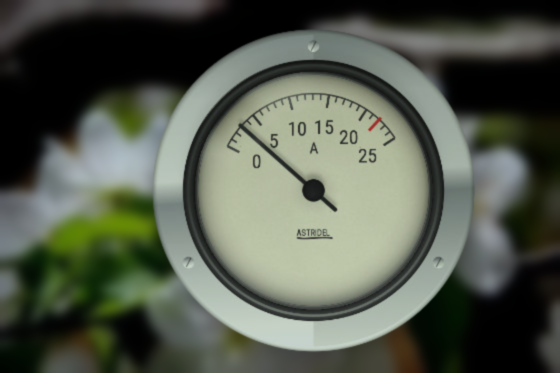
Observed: 3 A
